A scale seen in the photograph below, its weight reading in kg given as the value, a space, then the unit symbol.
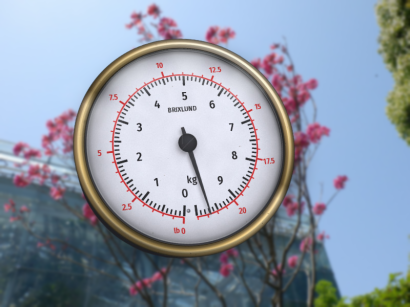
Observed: 9.7 kg
